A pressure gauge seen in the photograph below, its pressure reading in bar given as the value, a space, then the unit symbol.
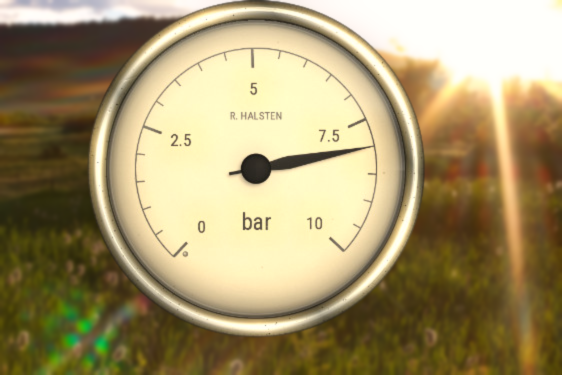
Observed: 8 bar
